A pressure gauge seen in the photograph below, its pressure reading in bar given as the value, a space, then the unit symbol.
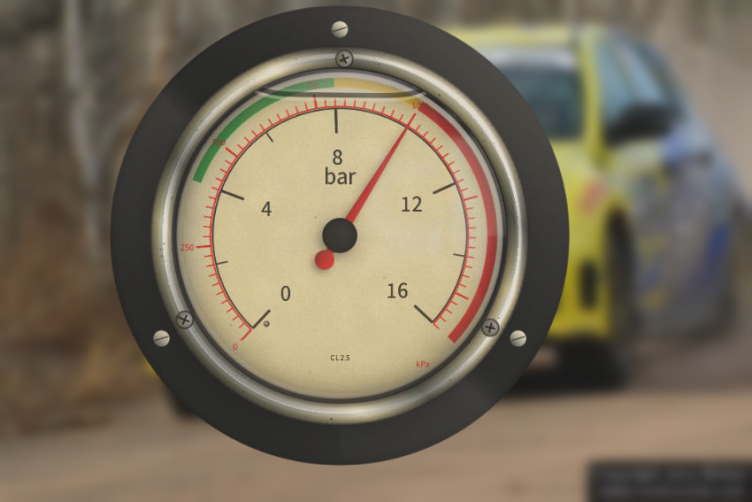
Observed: 10 bar
